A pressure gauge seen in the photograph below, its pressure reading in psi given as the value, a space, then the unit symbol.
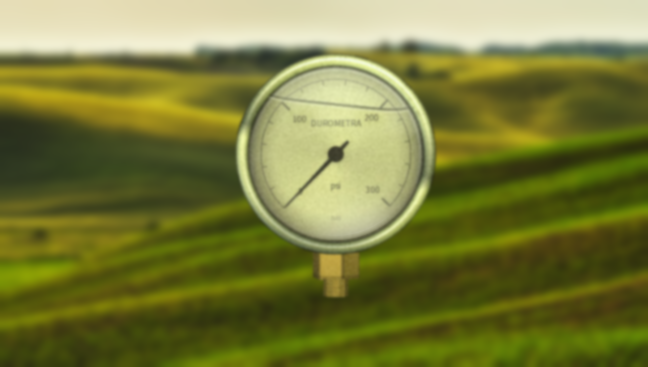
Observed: 0 psi
